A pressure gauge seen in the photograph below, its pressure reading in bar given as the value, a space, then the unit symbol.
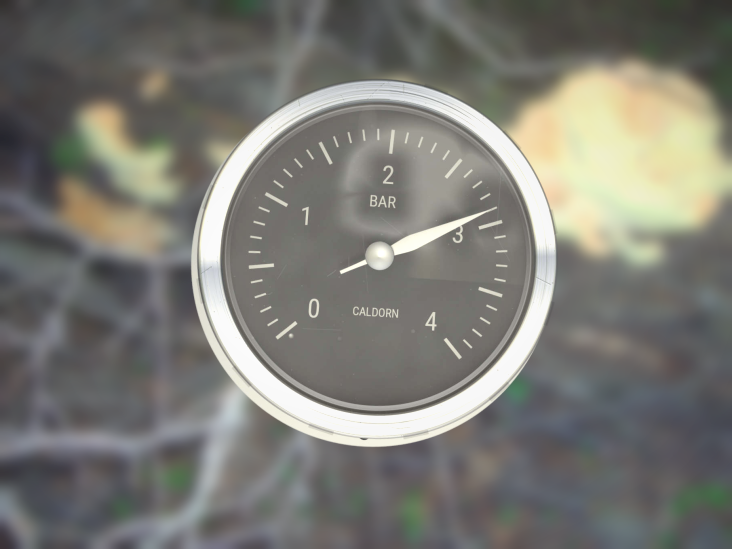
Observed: 2.9 bar
